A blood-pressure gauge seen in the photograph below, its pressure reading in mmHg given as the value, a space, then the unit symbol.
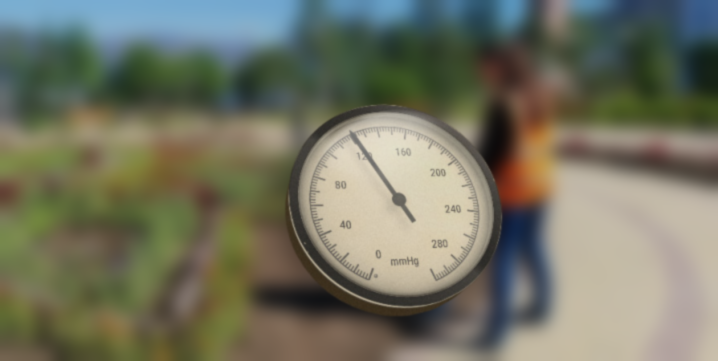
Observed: 120 mmHg
